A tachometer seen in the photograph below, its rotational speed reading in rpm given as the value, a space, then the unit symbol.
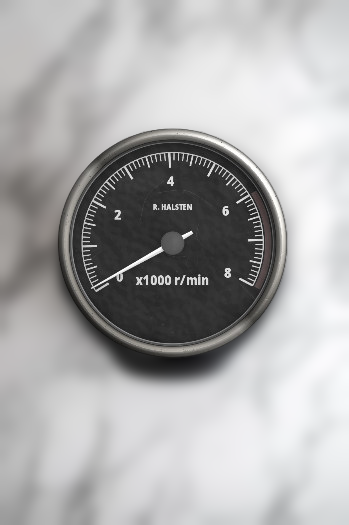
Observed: 100 rpm
